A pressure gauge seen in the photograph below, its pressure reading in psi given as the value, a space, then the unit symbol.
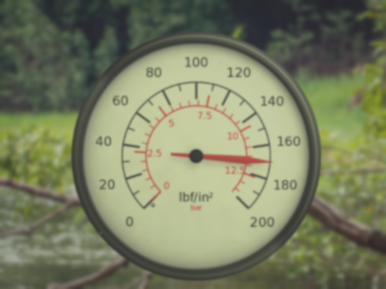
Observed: 170 psi
